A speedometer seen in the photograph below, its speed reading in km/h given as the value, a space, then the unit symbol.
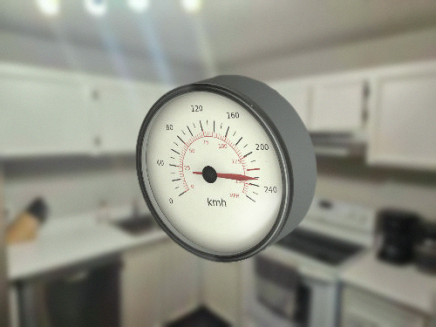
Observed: 230 km/h
